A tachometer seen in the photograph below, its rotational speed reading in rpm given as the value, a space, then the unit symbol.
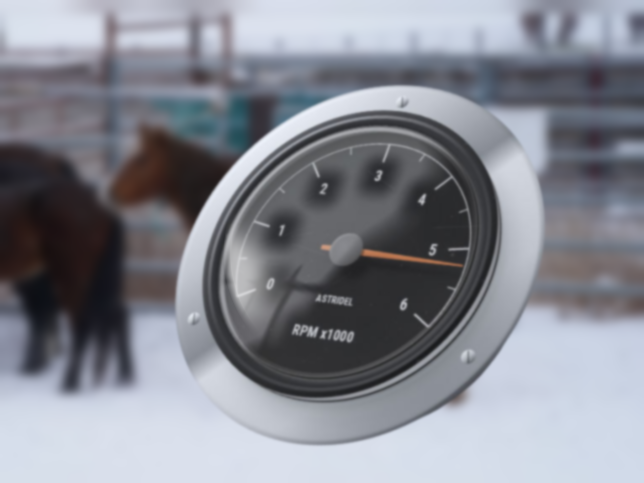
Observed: 5250 rpm
